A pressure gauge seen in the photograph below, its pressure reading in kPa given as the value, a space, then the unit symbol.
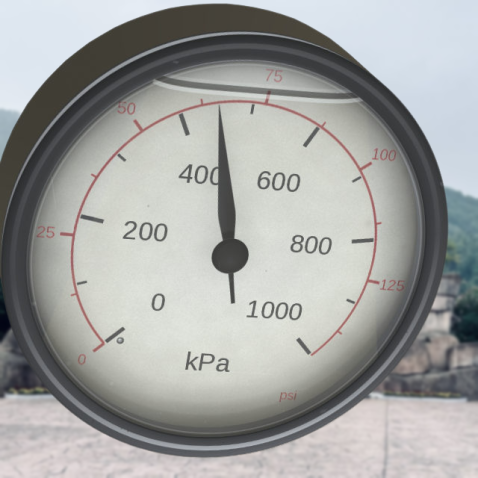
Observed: 450 kPa
